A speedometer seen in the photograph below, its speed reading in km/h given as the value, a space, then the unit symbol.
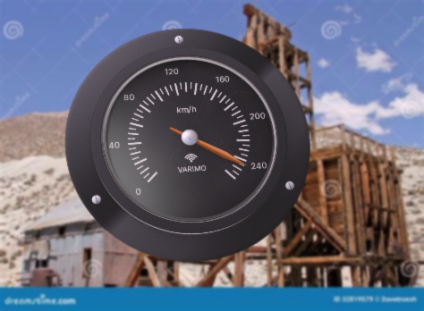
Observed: 245 km/h
